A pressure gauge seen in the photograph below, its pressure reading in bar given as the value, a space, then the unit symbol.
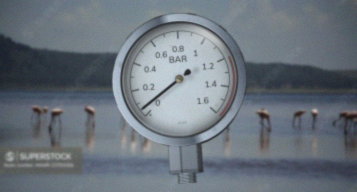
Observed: 0.05 bar
